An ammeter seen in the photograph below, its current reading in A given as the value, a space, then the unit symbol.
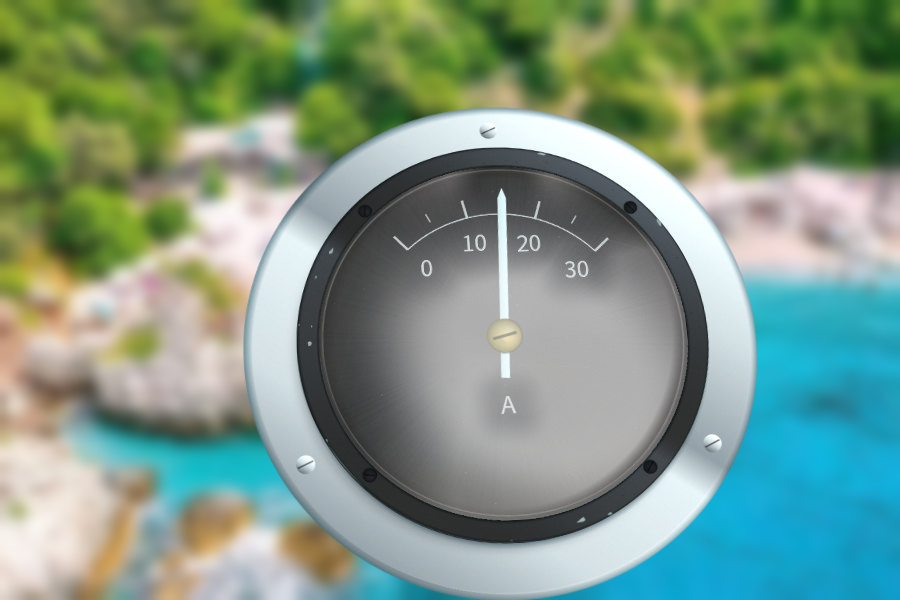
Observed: 15 A
